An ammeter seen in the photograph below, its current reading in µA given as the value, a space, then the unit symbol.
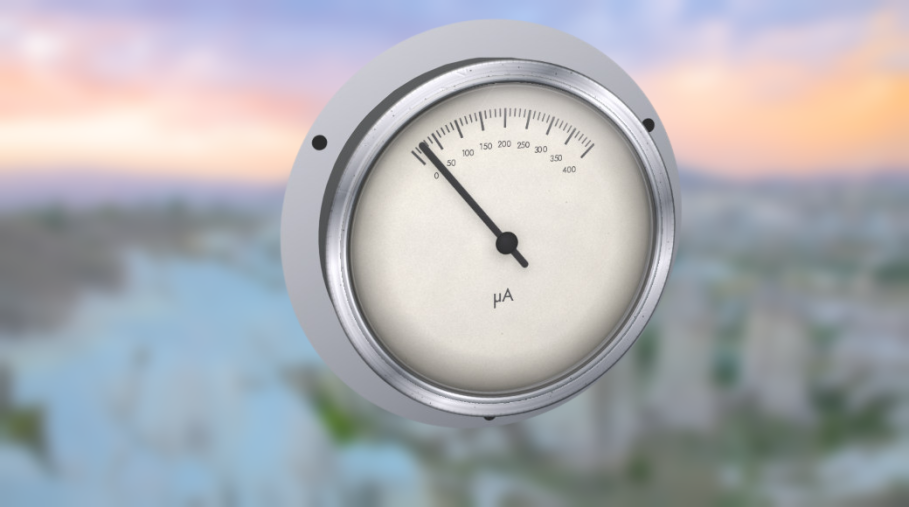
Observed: 20 µA
